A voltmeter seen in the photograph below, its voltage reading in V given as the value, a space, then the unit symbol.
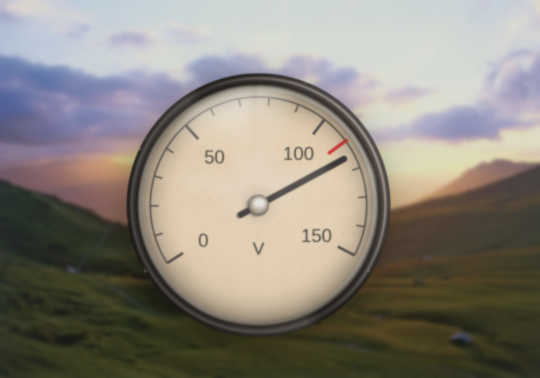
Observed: 115 V
